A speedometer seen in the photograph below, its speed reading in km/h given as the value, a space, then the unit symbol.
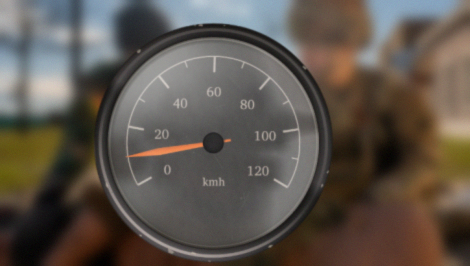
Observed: 10 km/h
